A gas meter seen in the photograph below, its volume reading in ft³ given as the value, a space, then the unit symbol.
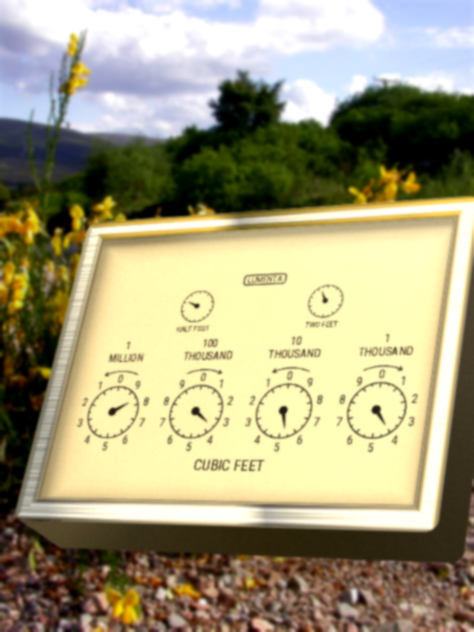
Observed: 835400 ft³
